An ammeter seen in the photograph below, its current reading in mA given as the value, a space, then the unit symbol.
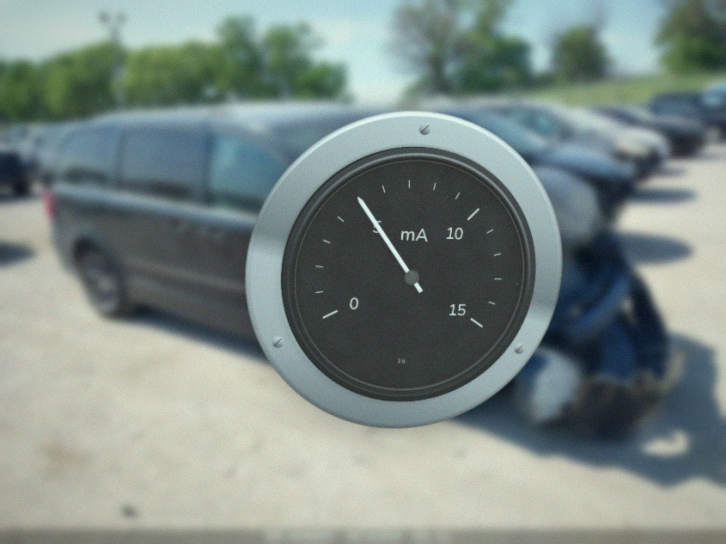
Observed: 5 mA
